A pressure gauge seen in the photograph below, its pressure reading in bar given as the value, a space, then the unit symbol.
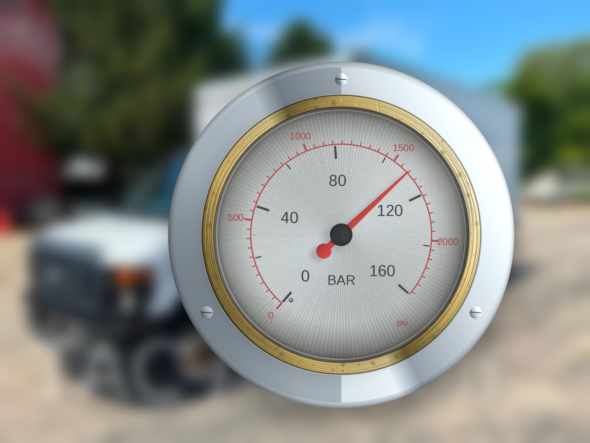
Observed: 110 bar
